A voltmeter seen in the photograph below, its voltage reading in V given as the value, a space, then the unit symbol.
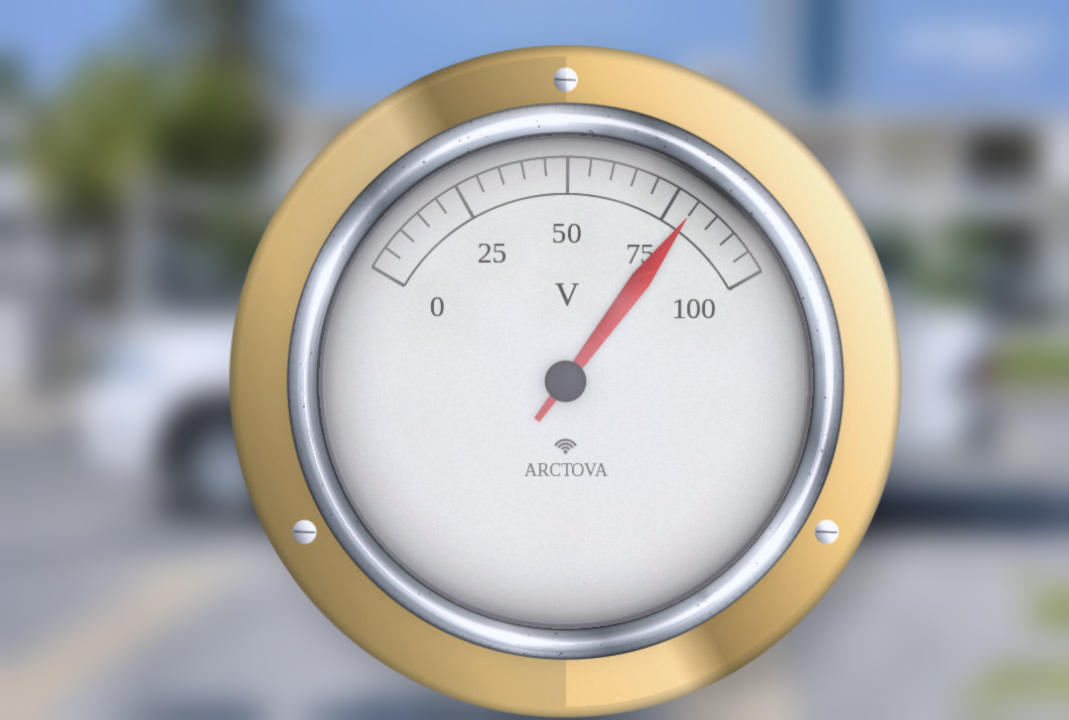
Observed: 80 V
